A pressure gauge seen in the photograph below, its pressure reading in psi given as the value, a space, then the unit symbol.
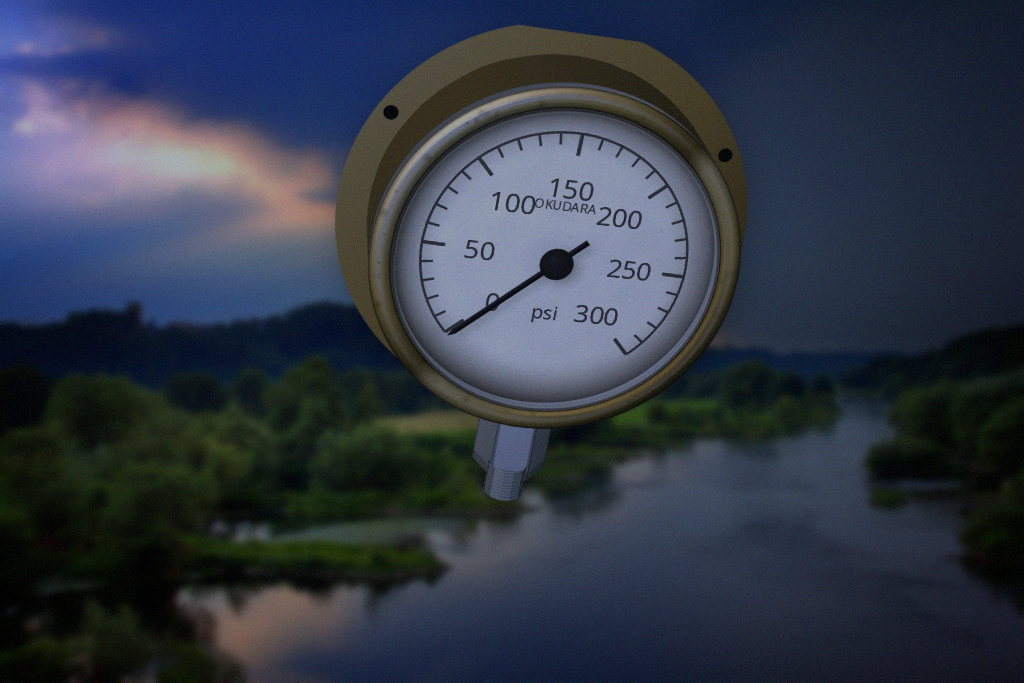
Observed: 0 psi
